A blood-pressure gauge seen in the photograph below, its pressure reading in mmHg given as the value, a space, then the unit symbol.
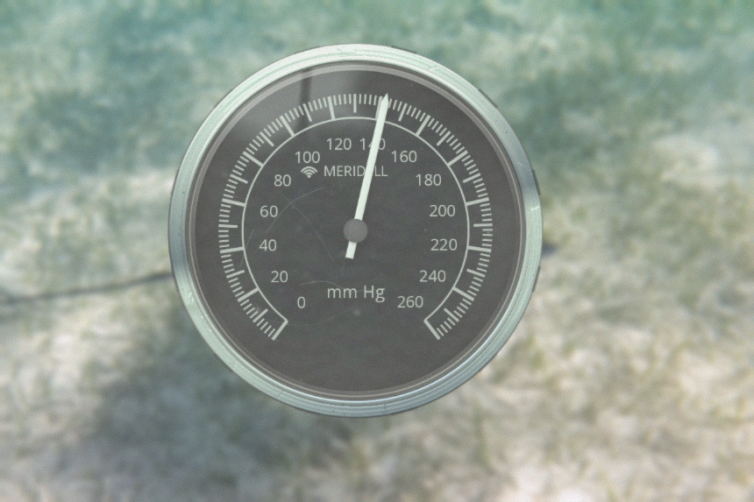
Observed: 142 mmHg
